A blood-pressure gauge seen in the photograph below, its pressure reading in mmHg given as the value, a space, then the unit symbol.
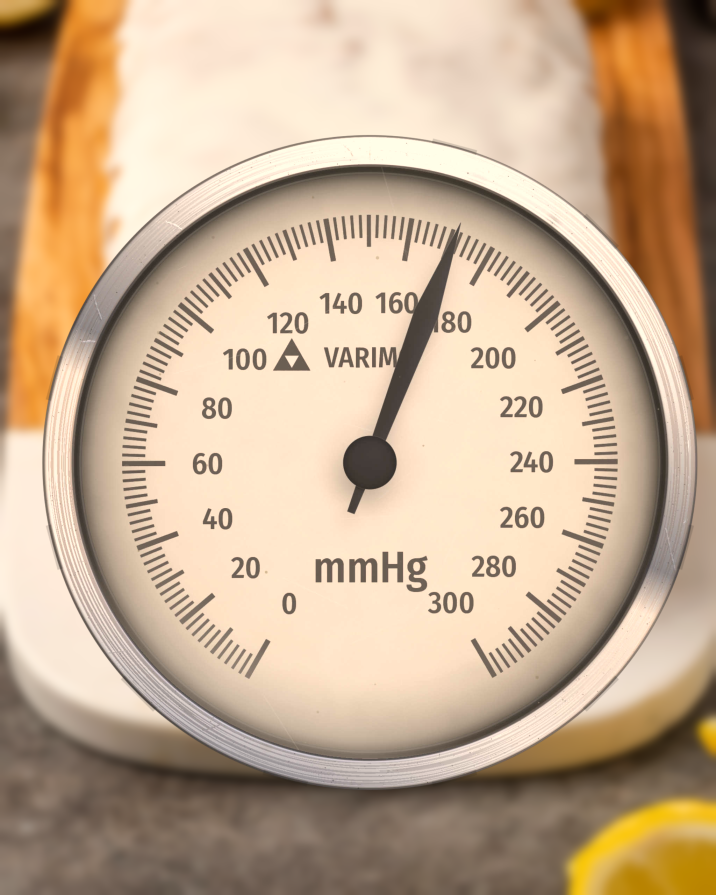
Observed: 171 mmHg
